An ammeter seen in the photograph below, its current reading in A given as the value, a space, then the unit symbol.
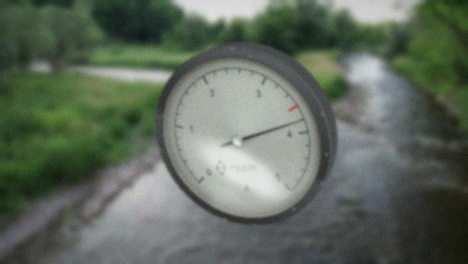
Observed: 3.8 A
